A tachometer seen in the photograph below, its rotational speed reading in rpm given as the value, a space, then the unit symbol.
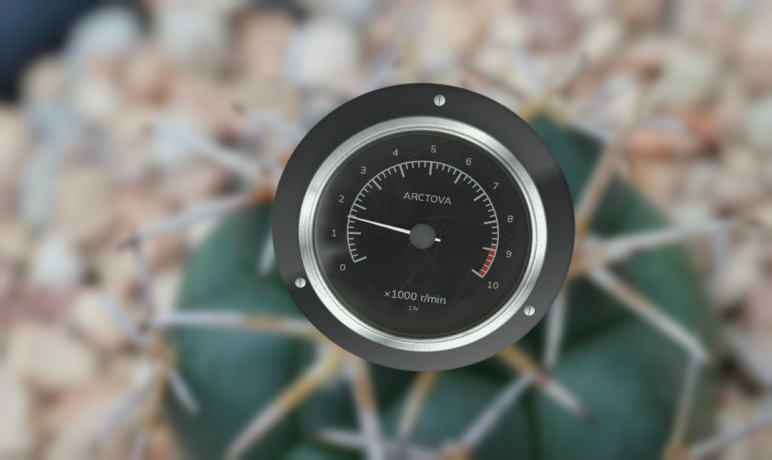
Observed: 1600 rpm
